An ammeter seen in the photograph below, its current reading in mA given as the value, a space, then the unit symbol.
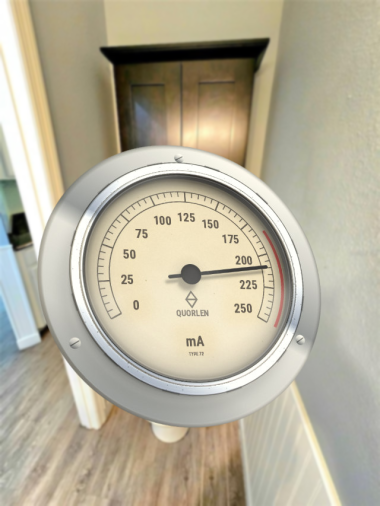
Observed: 210 mA
